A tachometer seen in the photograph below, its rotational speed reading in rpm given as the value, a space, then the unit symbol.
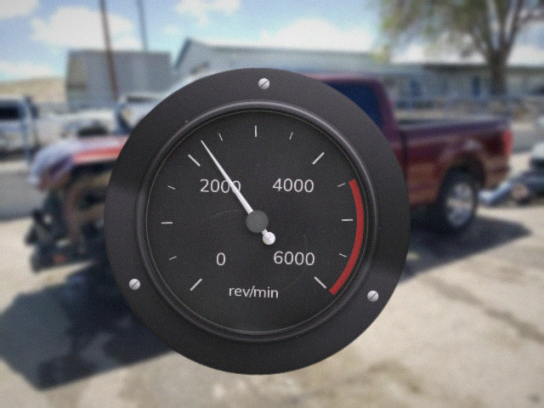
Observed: 2250 rpm
